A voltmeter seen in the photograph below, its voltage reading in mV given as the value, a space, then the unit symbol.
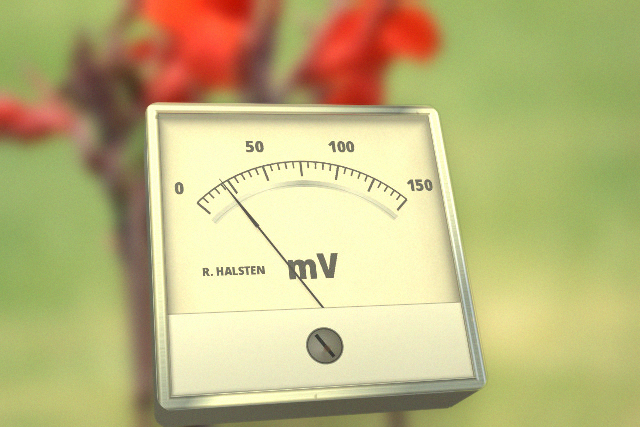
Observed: 20 mV
